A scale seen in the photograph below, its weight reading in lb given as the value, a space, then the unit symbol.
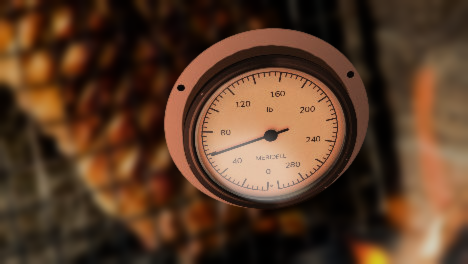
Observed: 60 lb
